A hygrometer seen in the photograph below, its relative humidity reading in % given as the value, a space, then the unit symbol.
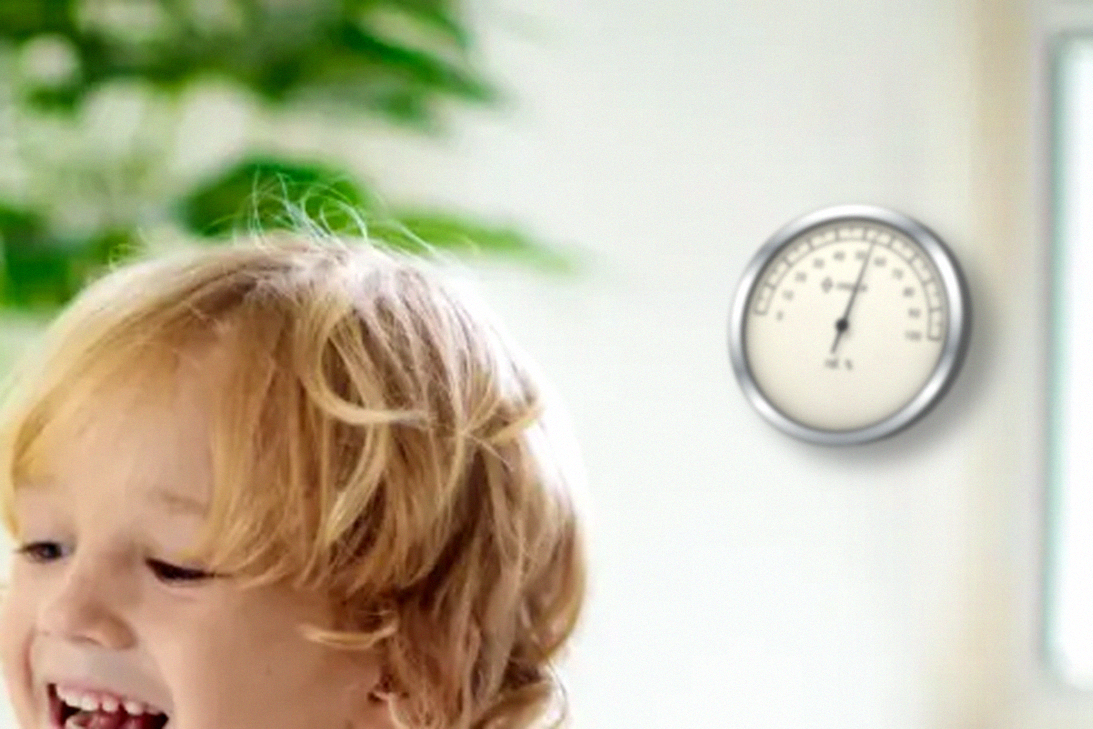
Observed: 55 %
